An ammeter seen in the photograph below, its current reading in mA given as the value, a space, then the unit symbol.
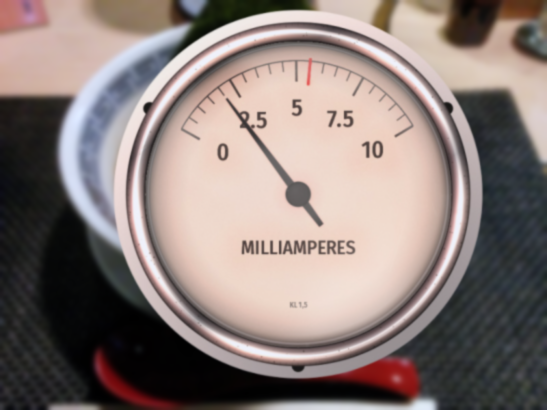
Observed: 2 mA
